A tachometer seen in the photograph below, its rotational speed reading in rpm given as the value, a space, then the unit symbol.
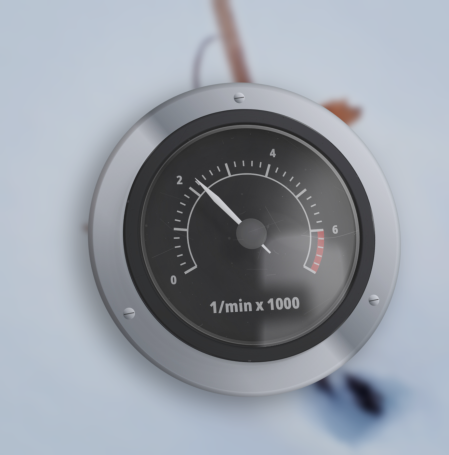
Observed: 2200 rpm
